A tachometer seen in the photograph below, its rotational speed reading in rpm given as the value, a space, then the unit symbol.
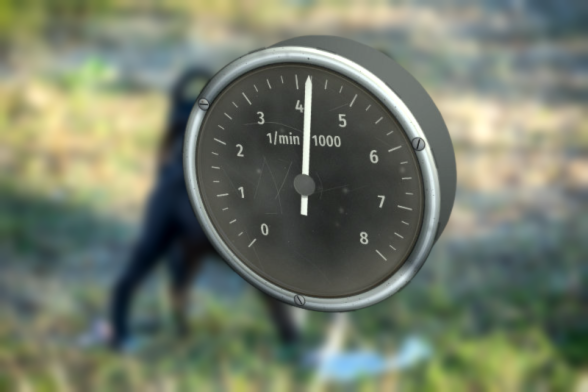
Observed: 4250 rpm
